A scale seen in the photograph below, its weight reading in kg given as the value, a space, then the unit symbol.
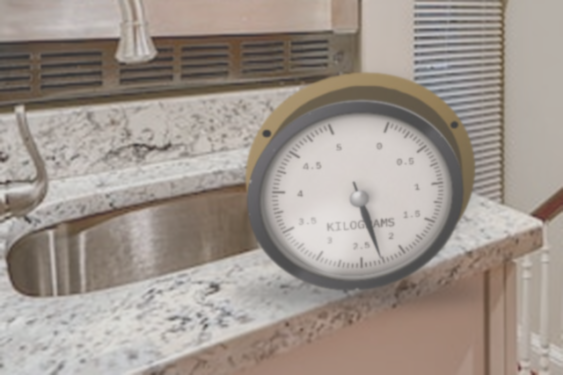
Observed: 2.25 kg
